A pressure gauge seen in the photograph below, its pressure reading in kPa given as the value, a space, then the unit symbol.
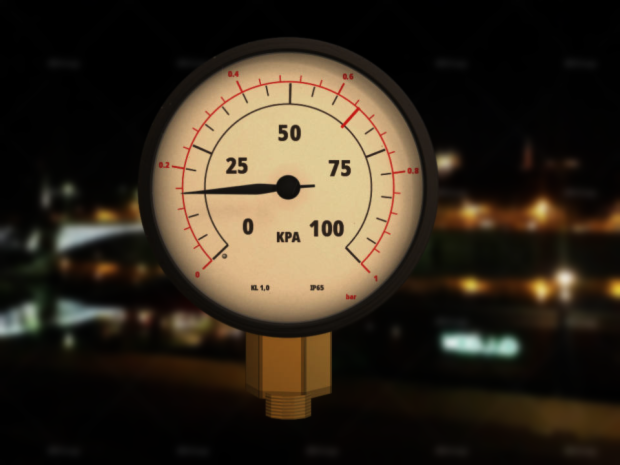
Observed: 15 kPa
